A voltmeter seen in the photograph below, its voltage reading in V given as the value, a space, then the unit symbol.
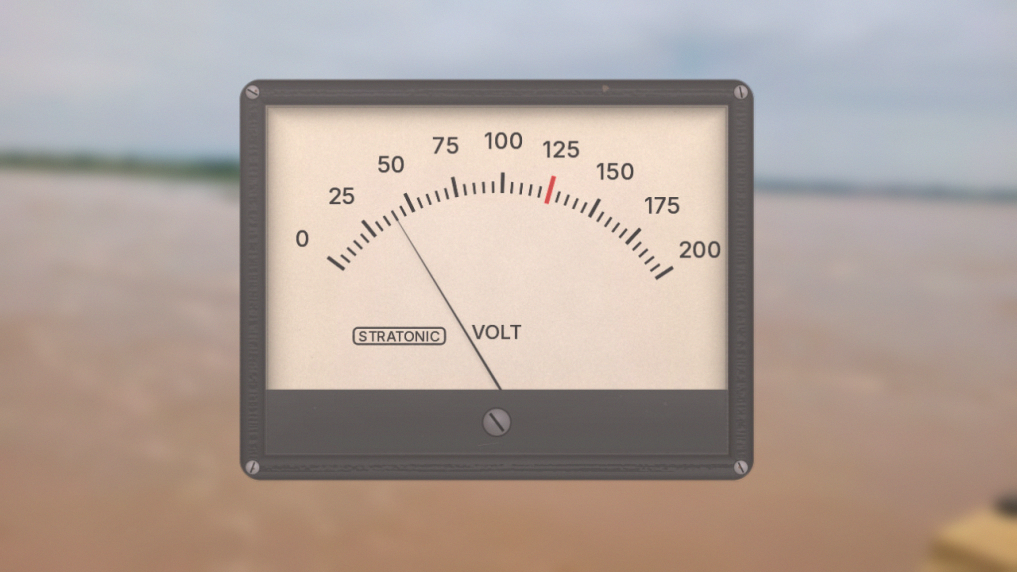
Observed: 40 V
